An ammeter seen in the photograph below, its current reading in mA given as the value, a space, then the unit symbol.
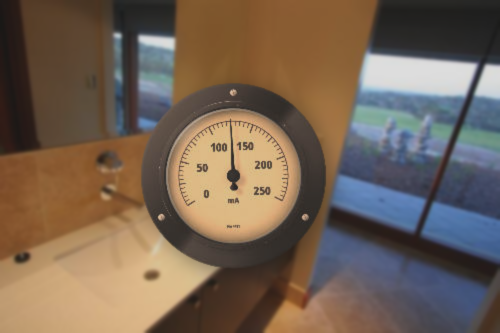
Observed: 125 mA
